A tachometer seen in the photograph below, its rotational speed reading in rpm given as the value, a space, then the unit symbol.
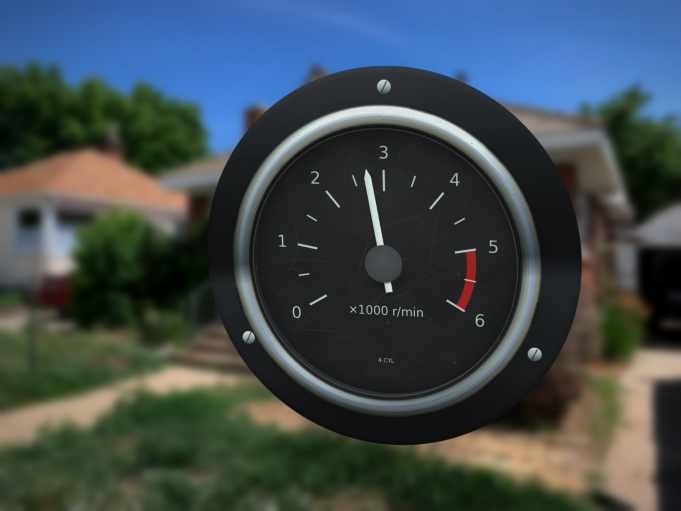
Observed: 2750 rpm
